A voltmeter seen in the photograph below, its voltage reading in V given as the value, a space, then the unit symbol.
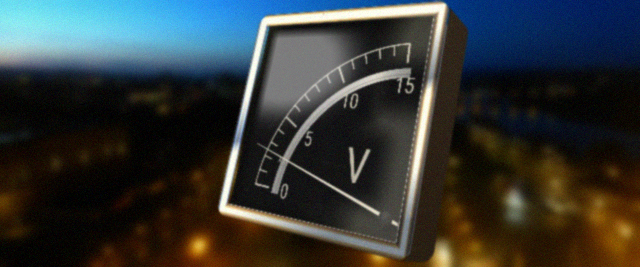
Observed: 2.5 V
